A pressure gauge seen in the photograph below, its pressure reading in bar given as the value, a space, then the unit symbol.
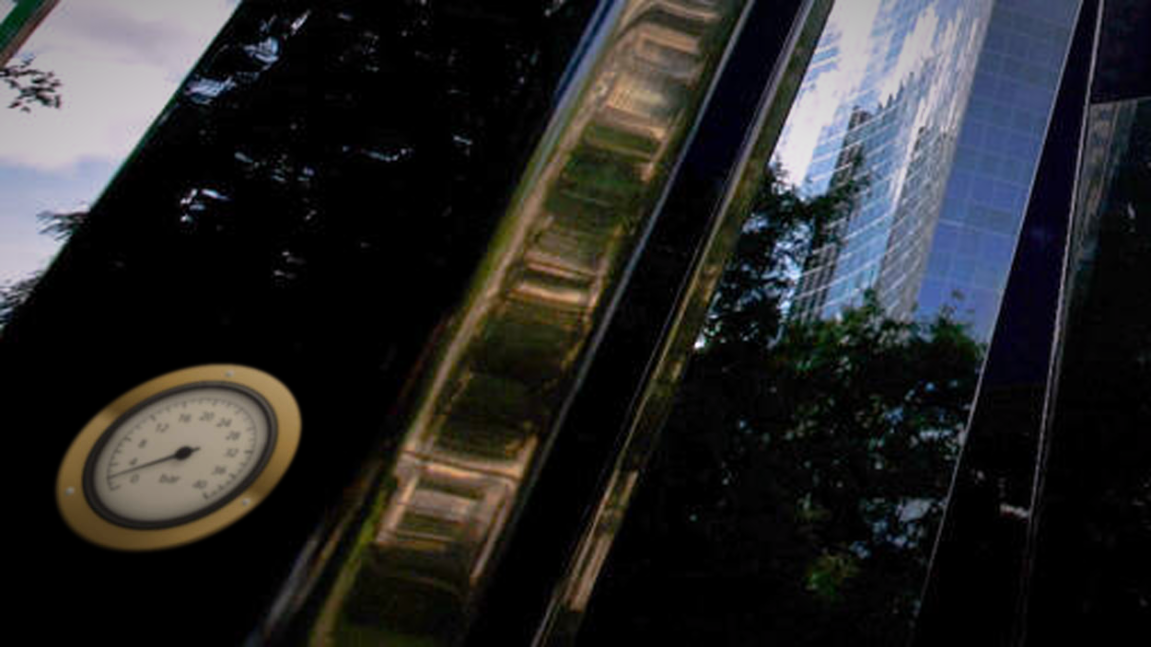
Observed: 2 bar
